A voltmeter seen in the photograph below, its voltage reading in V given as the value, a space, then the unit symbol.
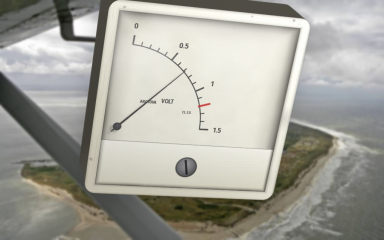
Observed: 0.7 V
